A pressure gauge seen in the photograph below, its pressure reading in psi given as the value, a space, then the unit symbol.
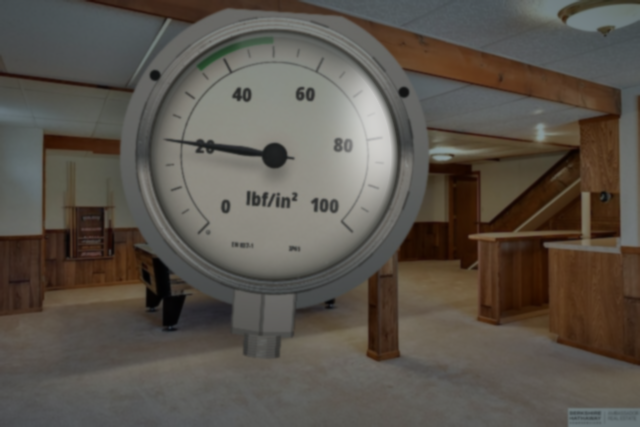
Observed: 20 psi
